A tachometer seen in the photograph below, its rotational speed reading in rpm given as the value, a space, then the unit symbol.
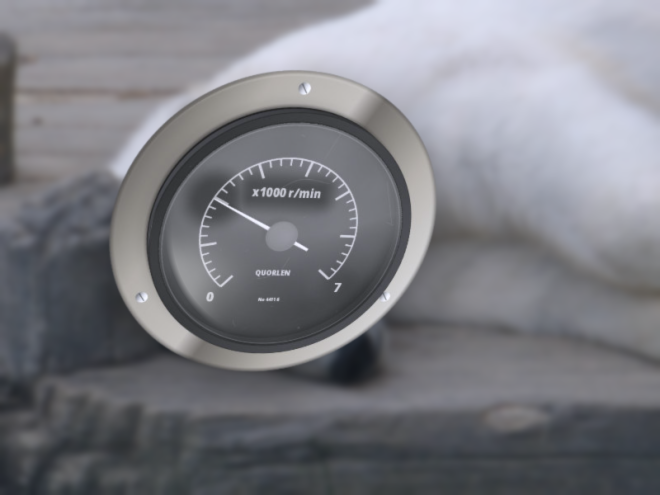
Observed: 2000 rpm
